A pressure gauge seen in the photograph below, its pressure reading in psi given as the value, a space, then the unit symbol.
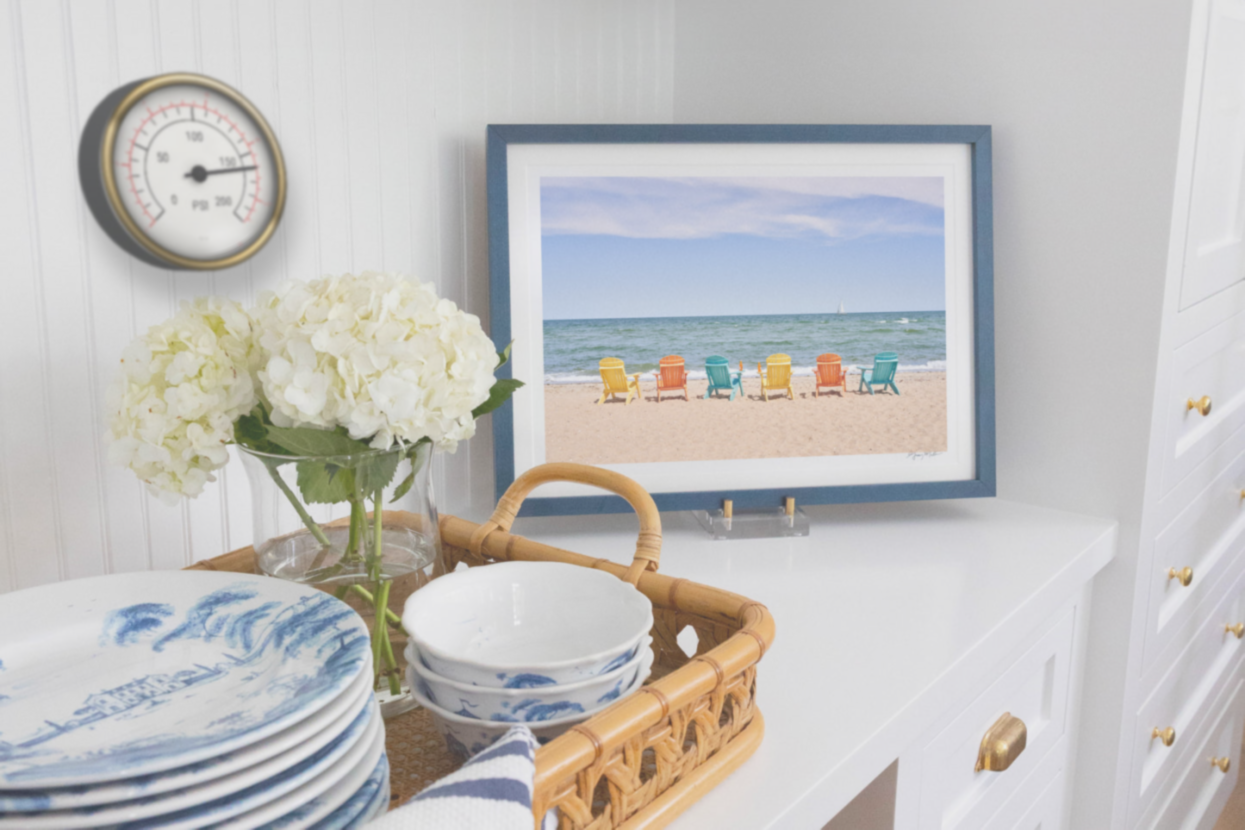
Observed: 160 psi
